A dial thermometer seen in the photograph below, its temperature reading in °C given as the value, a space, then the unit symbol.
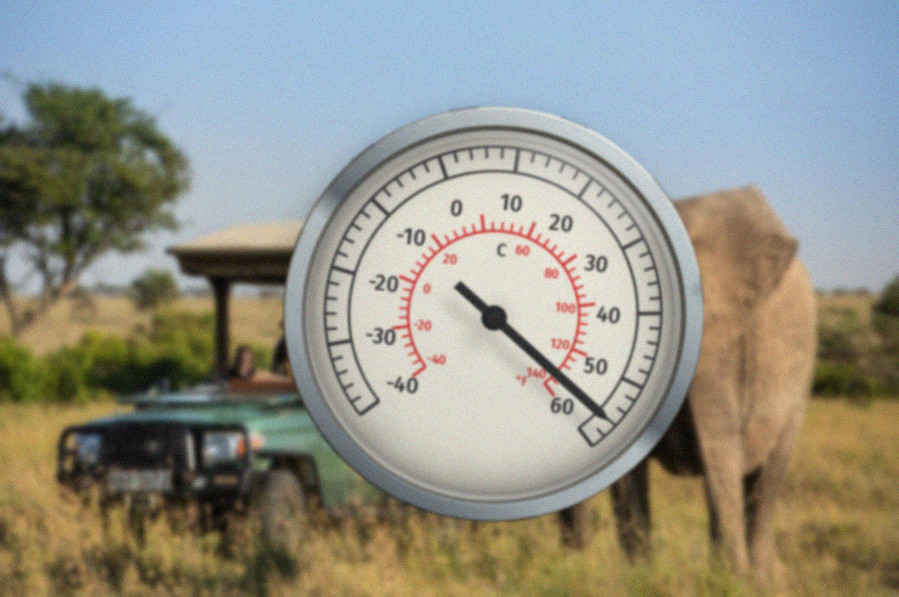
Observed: 56 °C
